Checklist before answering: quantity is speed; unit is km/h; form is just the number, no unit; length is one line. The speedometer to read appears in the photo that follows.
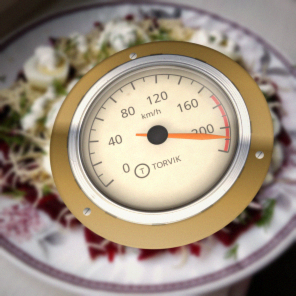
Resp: 210
